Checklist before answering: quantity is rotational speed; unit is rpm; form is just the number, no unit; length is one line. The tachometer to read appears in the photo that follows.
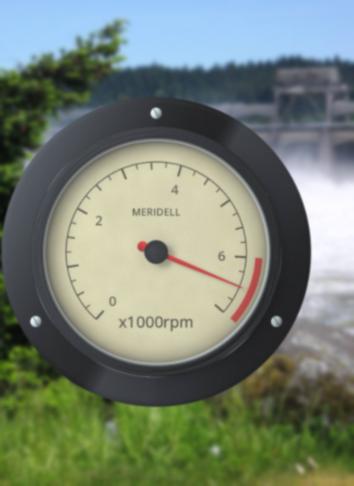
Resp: 6500
